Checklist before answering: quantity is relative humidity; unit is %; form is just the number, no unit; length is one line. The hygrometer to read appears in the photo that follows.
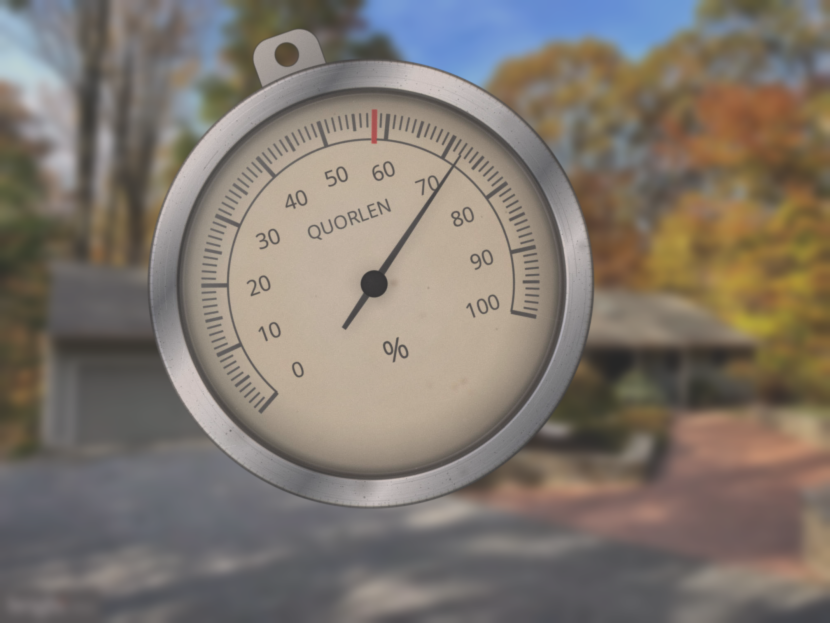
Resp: 72
